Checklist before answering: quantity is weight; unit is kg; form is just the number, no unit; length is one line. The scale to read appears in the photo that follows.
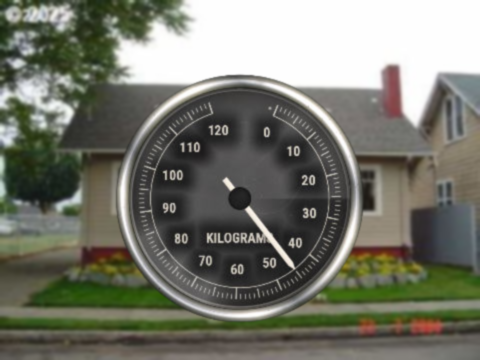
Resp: 45
